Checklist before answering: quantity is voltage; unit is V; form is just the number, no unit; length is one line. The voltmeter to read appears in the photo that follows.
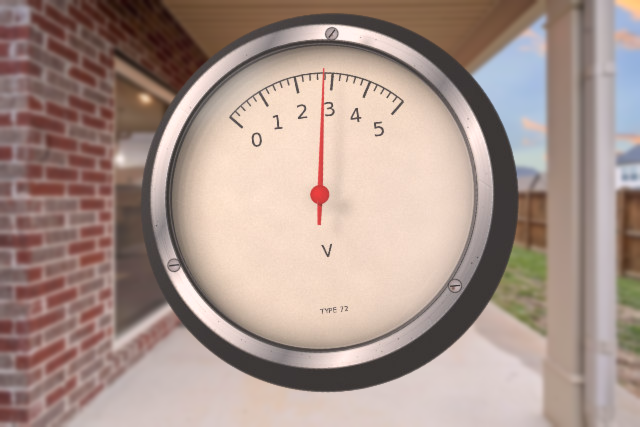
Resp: 2.8
